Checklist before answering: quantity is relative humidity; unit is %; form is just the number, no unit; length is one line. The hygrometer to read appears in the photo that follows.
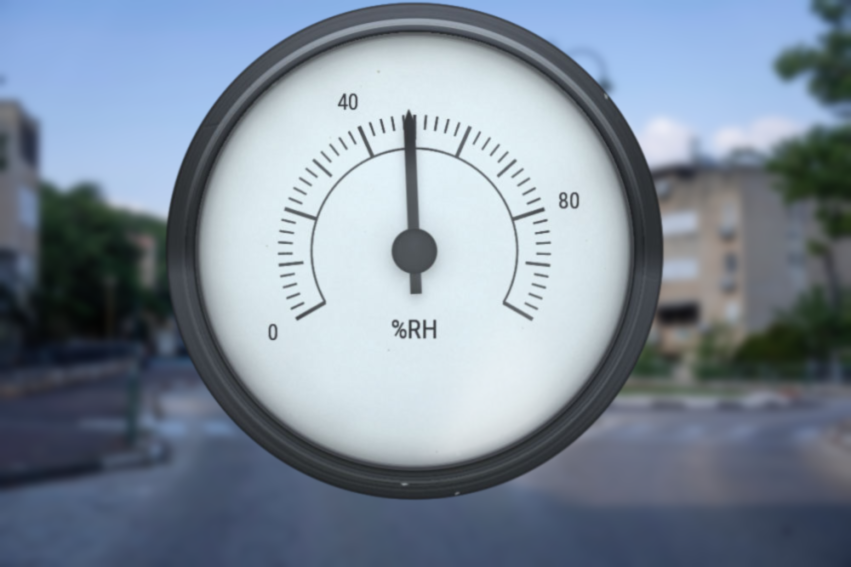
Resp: 49
